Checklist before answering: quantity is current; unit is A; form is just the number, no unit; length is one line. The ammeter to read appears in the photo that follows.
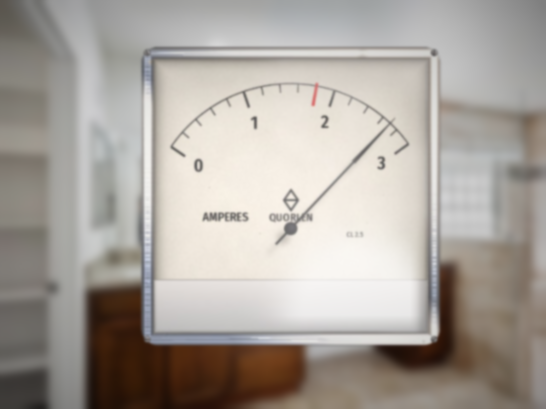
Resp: 2.7
